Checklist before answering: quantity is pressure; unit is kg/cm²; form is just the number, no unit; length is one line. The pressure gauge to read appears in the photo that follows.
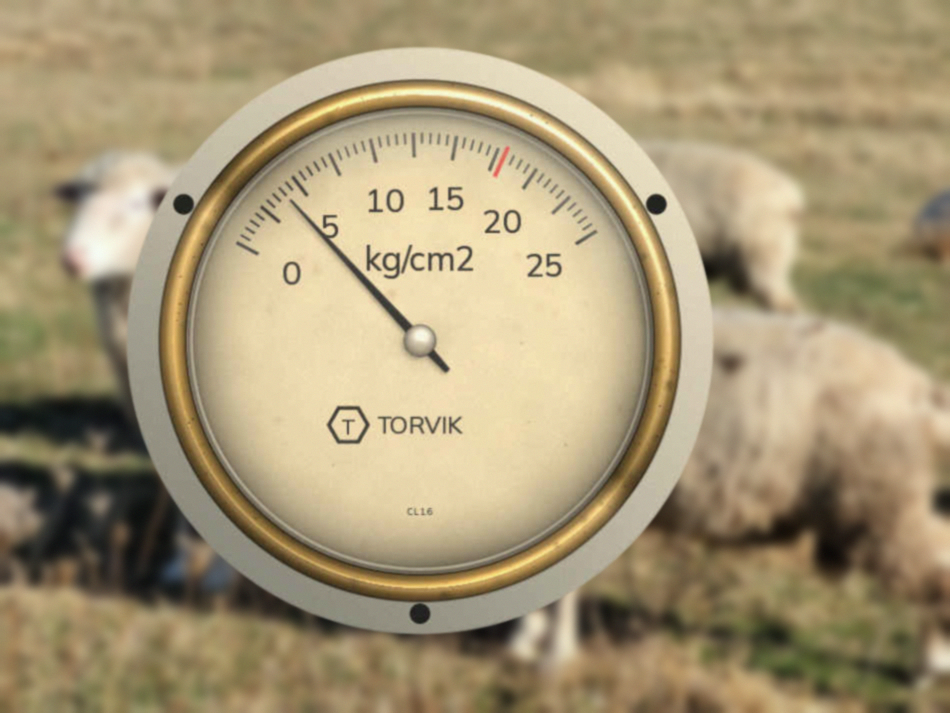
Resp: 4
